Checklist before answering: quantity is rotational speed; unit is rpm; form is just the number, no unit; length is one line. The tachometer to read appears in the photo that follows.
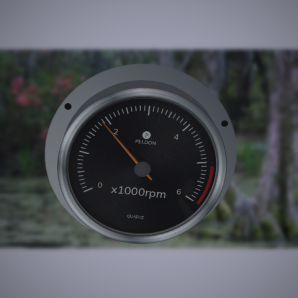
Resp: 1900
